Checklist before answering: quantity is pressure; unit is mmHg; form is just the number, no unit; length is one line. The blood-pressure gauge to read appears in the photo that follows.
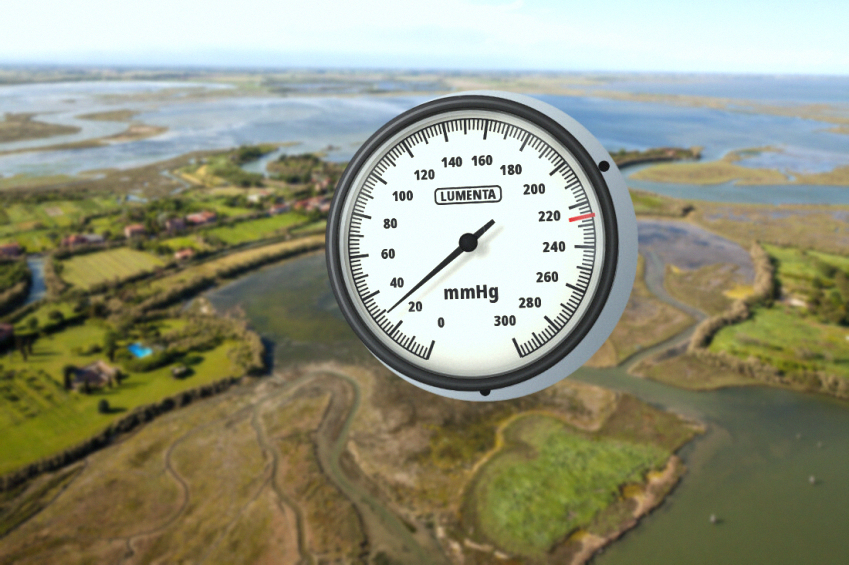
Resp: 28
